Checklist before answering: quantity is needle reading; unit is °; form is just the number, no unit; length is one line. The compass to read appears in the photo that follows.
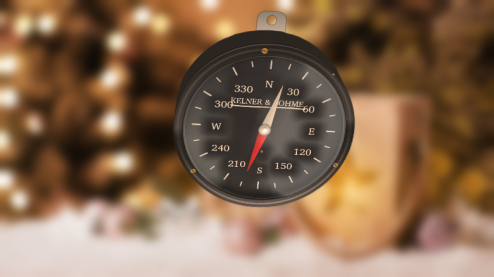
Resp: 195
